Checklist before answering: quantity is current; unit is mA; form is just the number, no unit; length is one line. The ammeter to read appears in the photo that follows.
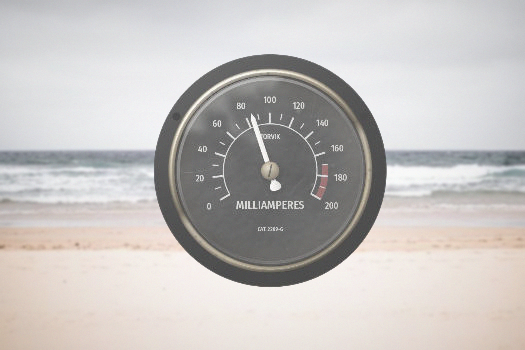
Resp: 85
